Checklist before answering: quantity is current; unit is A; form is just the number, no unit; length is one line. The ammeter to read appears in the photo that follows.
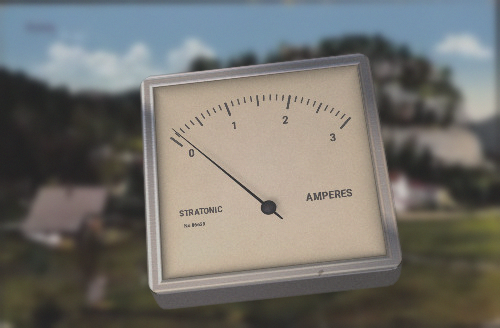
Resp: 0.1
